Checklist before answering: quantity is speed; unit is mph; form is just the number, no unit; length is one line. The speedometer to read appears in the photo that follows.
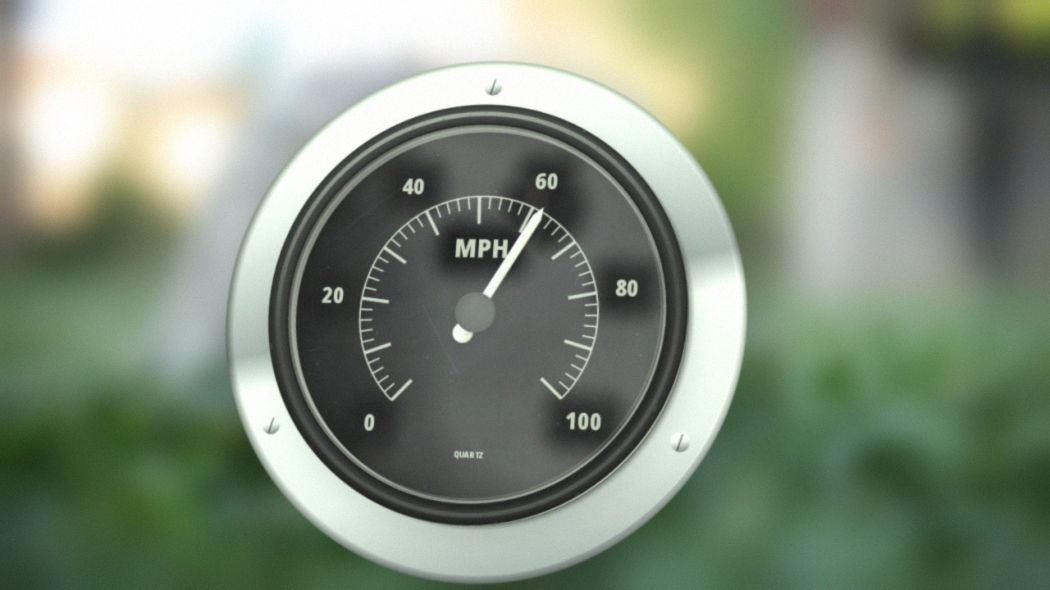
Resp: 62
